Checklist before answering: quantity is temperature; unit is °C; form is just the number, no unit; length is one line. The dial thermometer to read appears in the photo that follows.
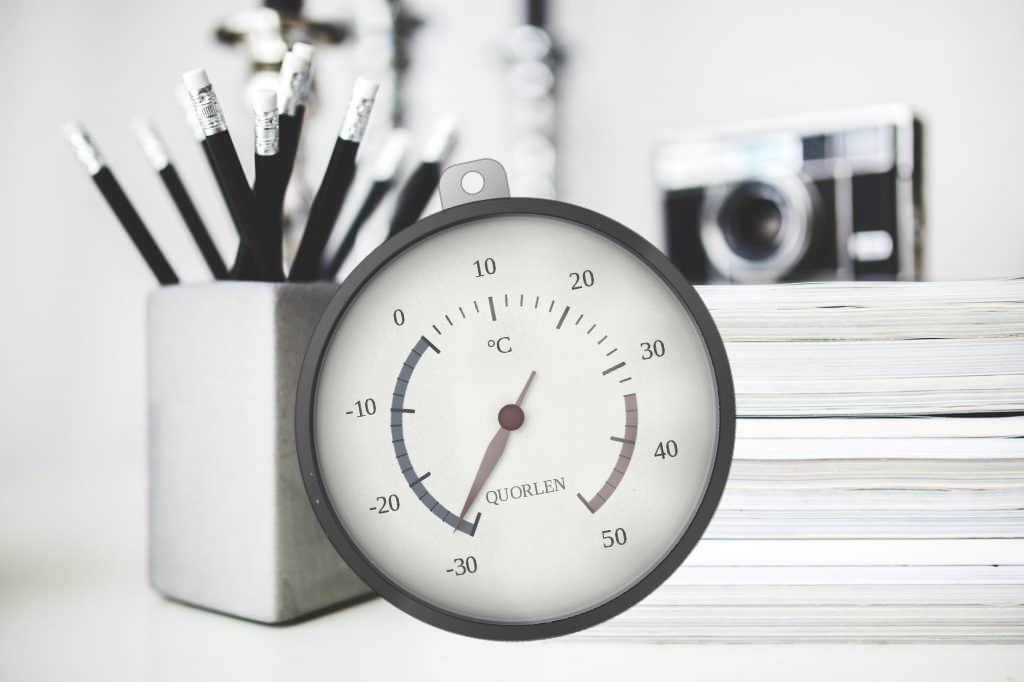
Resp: -28
